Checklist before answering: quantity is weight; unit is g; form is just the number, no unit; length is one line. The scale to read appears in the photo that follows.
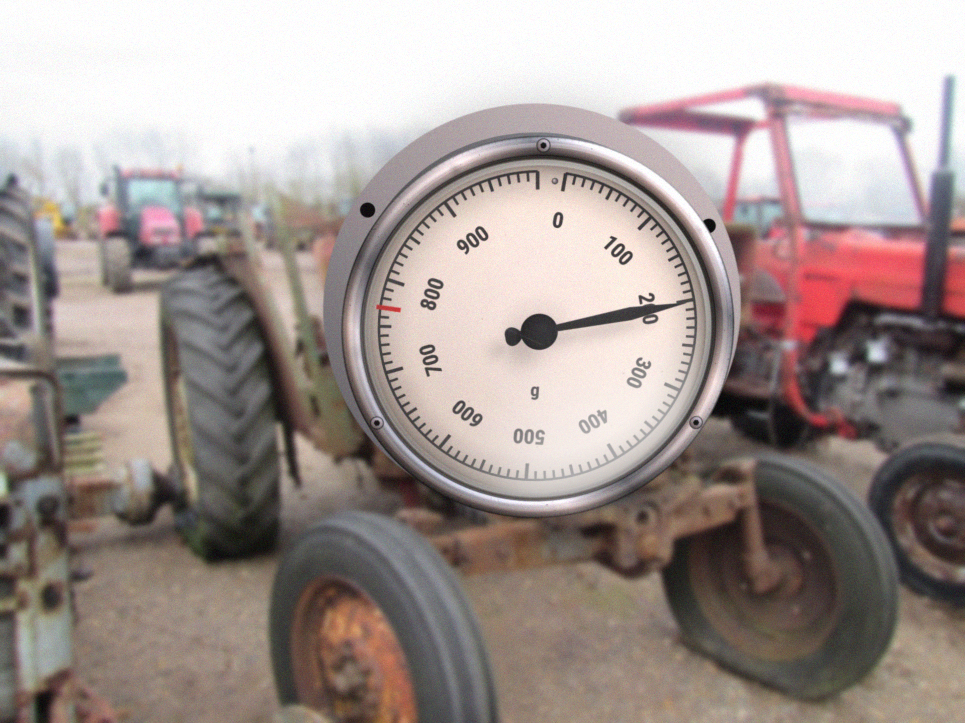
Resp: 200
